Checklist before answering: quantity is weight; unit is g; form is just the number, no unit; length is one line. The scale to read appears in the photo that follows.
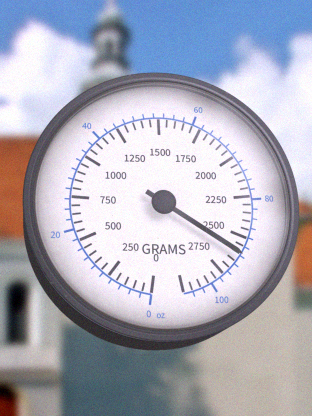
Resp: 2600
